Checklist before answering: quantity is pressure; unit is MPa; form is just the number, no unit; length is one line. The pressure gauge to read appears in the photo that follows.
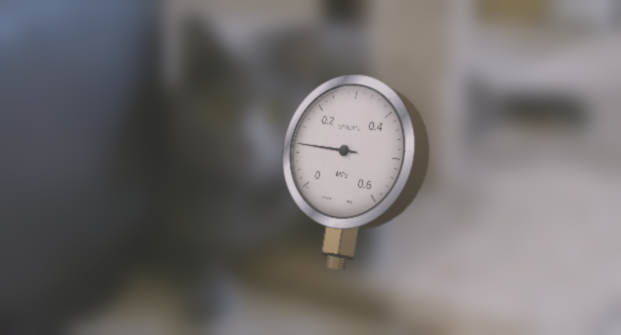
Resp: 0.1
